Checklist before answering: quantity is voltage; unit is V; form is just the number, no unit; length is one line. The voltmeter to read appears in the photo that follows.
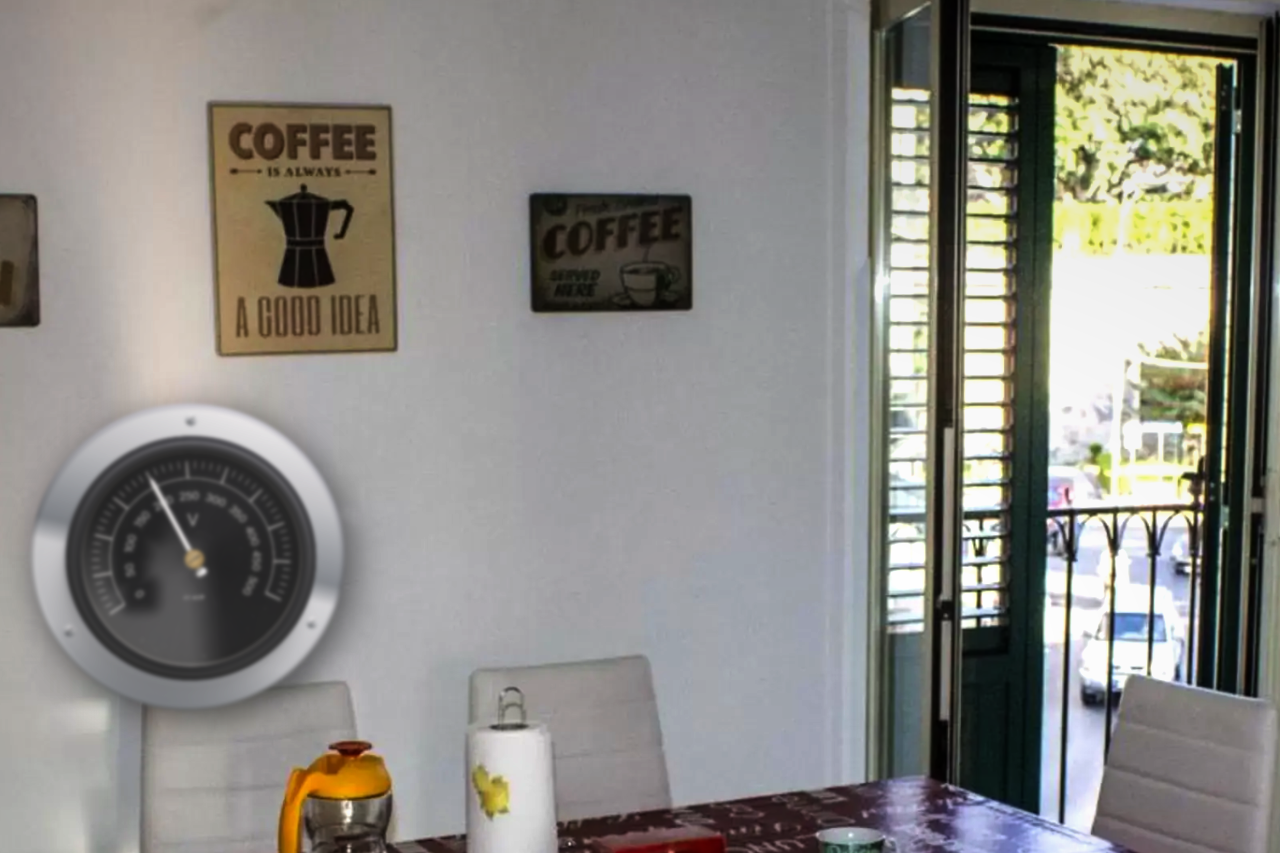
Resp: 200
